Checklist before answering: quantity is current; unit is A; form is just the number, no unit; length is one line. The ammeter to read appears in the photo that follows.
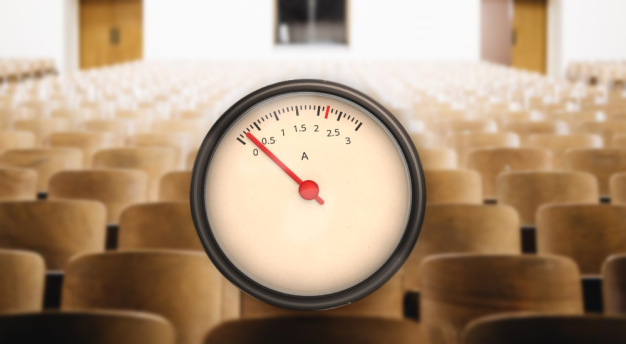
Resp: 0.2
